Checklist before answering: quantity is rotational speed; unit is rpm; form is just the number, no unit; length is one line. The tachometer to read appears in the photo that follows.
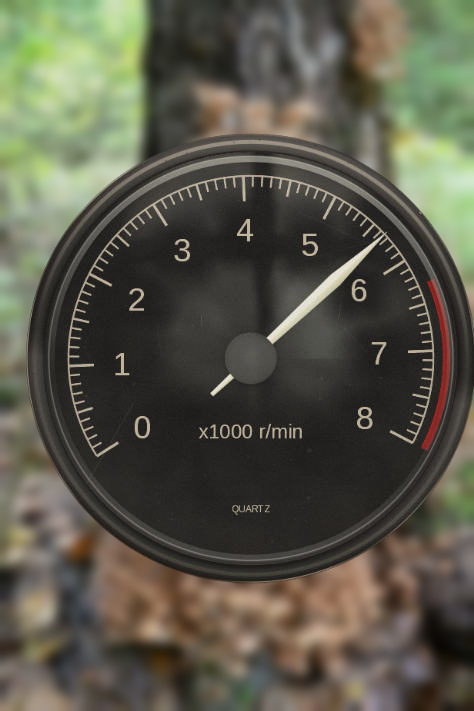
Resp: 5650
